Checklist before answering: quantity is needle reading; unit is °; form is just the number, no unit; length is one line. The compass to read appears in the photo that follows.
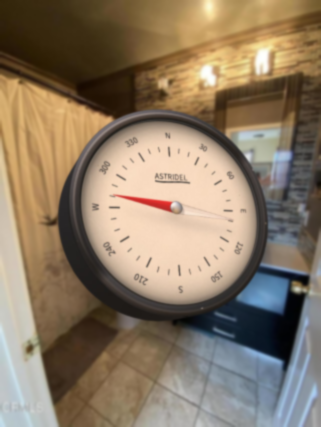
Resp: 280
